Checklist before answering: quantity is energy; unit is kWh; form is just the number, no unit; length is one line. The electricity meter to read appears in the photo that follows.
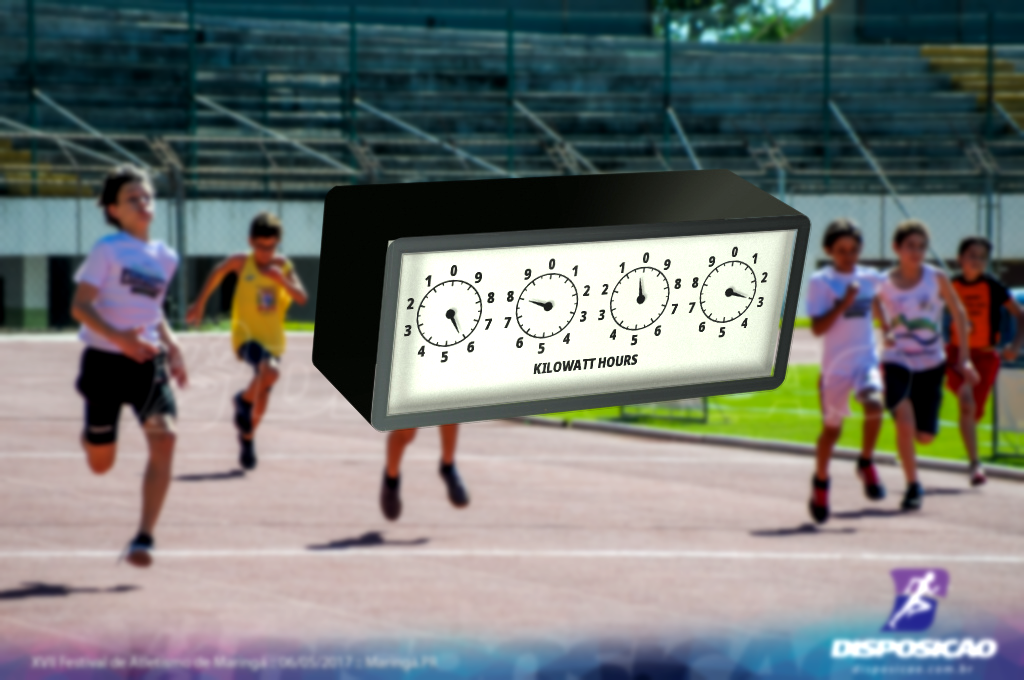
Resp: 5803
